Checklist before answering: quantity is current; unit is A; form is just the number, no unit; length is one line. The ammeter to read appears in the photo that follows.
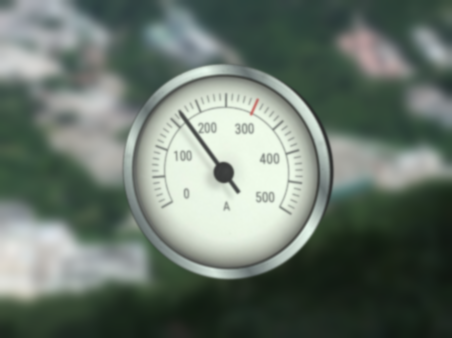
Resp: 170
